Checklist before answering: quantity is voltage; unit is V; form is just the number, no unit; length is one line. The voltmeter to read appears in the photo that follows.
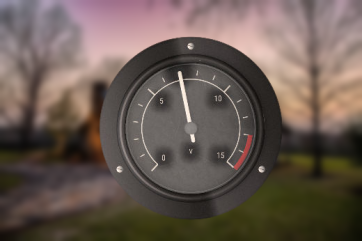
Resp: 7
